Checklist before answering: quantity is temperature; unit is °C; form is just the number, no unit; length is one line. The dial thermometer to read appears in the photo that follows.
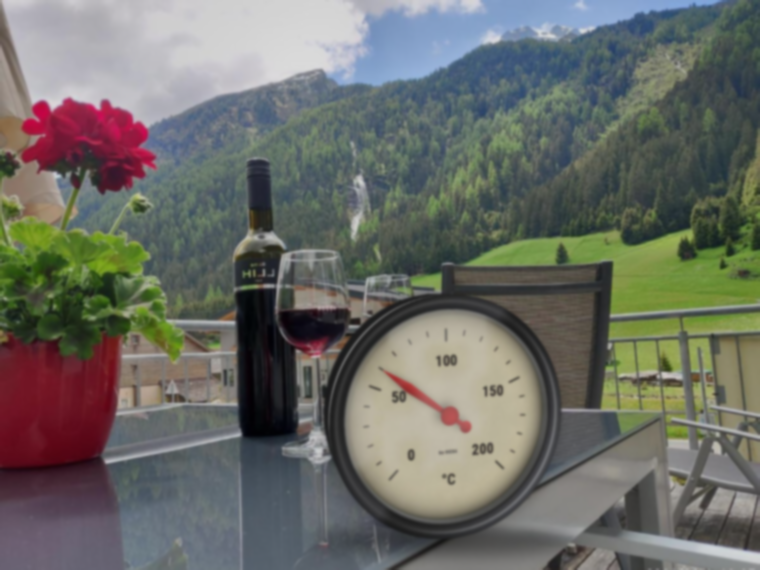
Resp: 60
